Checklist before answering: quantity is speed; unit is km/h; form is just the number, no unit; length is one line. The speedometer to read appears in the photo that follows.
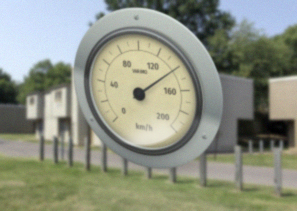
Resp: 140
